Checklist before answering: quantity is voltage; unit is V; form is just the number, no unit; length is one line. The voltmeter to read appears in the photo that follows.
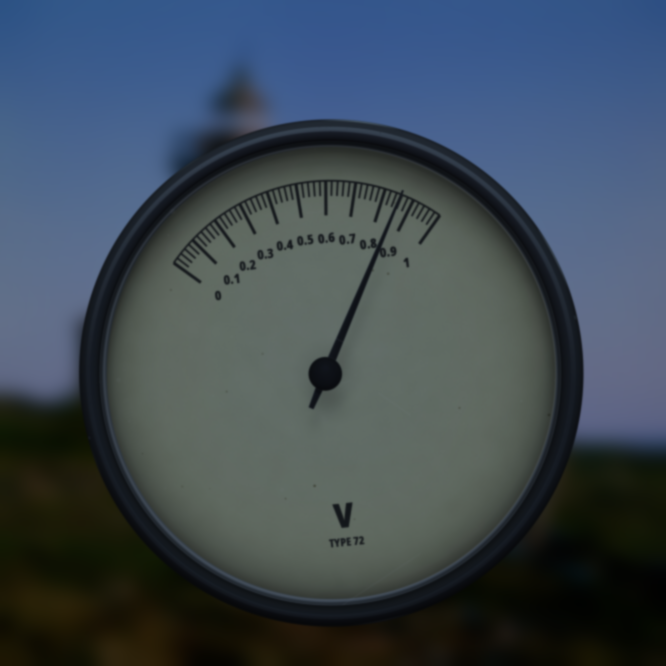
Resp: 0.86
